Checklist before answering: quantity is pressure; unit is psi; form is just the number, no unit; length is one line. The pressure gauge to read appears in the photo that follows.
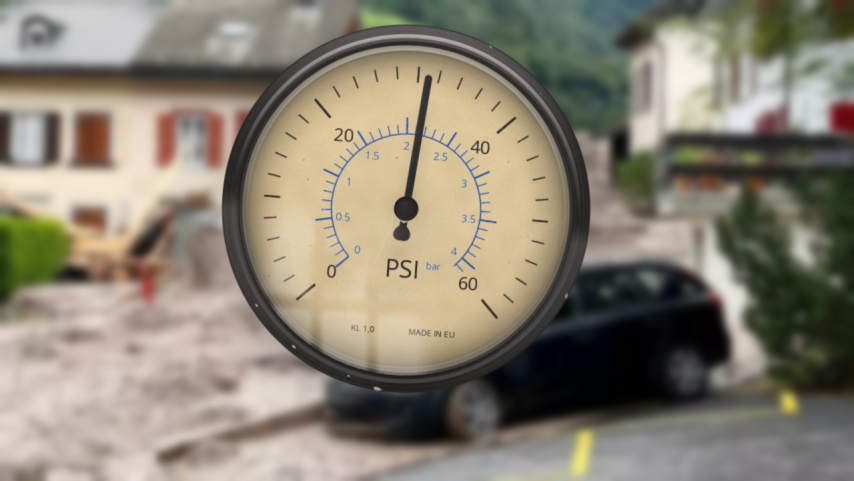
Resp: 31
